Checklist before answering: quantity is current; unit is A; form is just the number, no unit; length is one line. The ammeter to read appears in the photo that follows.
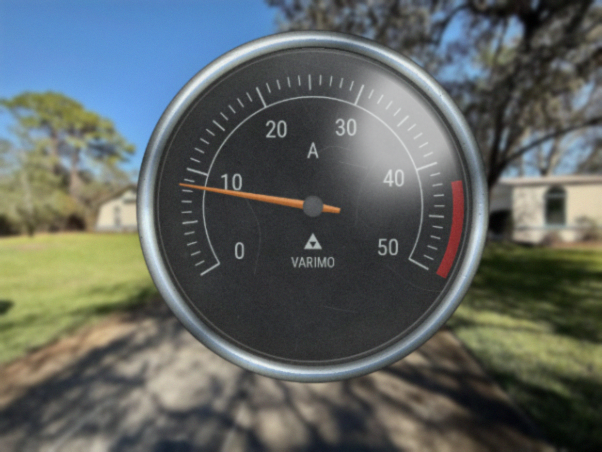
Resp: 8.5
